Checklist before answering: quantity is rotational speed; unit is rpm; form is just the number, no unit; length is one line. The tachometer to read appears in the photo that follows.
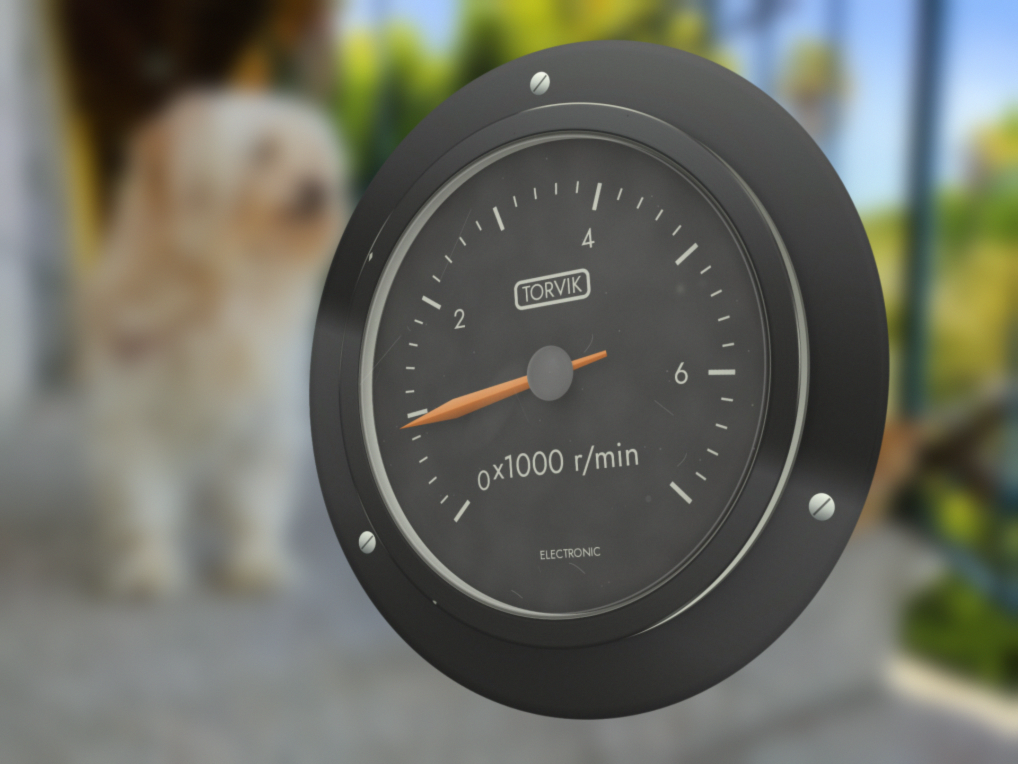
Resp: 900
